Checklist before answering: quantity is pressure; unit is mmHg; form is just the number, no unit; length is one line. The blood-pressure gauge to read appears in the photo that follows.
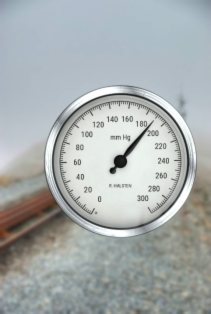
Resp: 190
